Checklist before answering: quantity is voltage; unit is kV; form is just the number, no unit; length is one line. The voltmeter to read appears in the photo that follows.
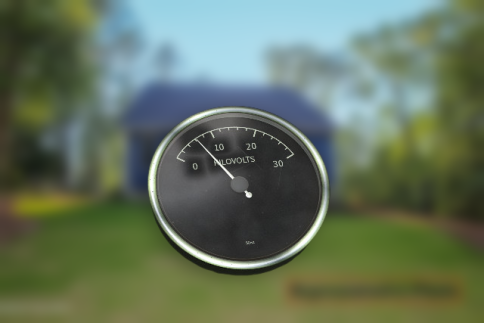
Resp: 6
